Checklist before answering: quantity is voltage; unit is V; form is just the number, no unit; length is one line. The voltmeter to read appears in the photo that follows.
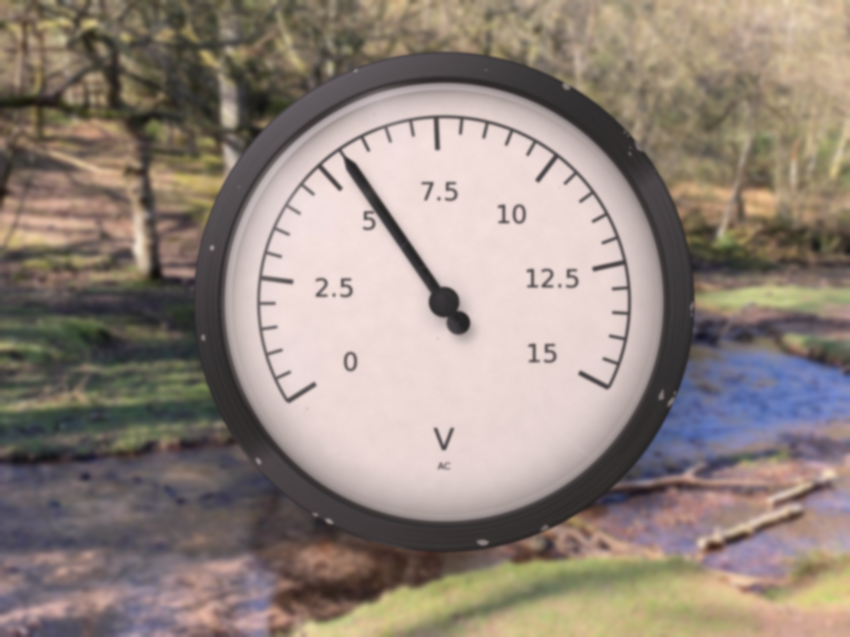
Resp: 5.5
